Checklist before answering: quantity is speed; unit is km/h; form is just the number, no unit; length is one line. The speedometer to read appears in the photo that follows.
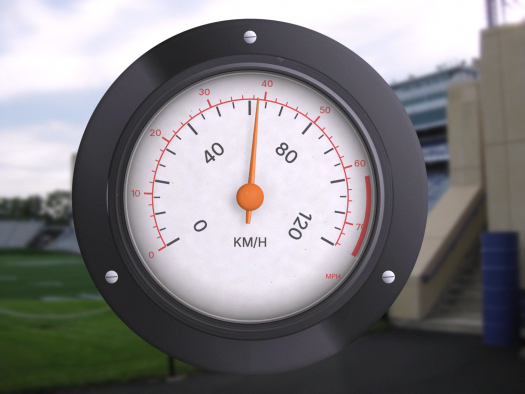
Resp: 62.5
